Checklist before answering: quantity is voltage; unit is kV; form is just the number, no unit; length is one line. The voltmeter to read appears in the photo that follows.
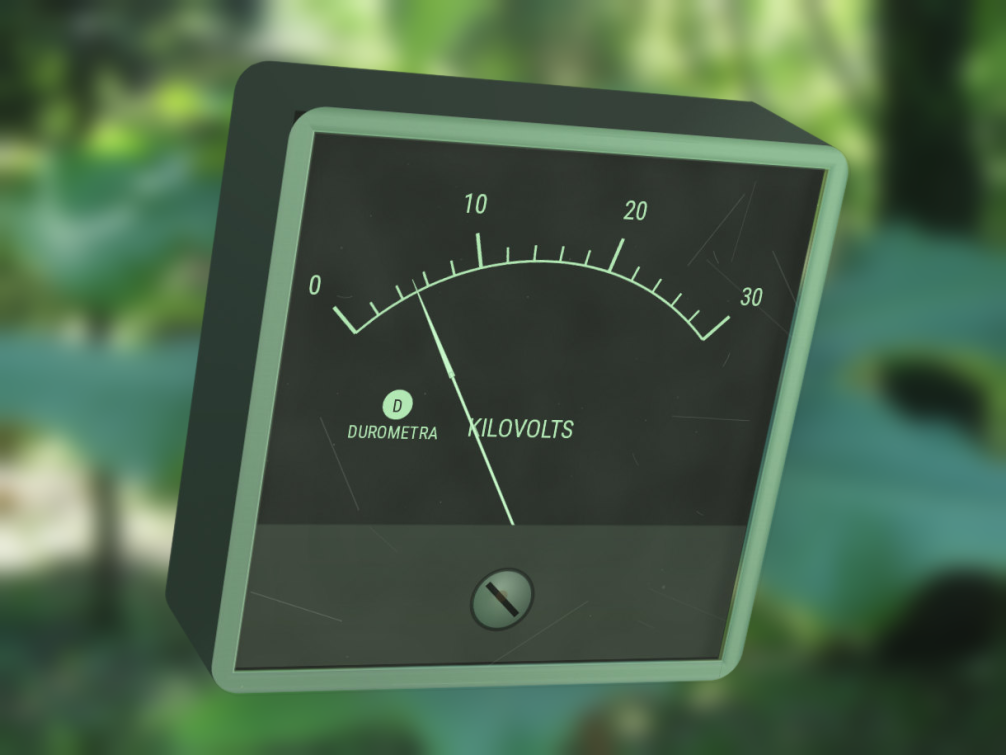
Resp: 5
